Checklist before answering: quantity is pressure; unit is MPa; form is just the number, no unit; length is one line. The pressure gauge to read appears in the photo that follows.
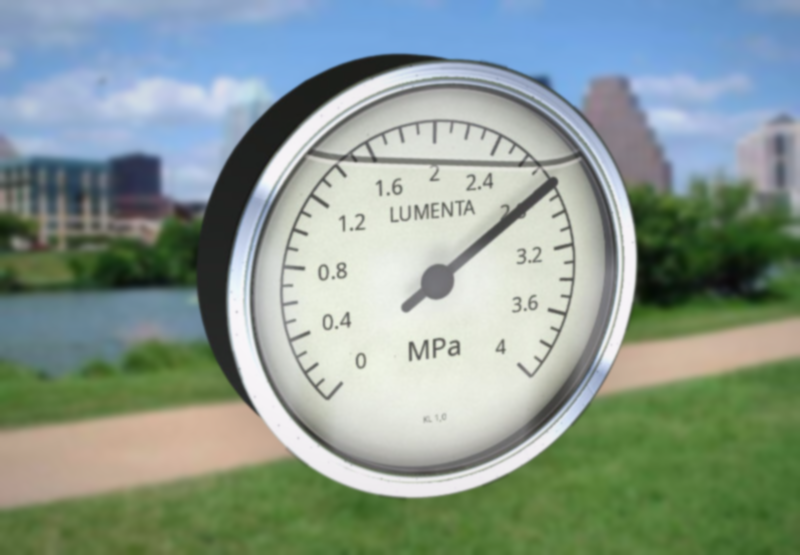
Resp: 2.8
